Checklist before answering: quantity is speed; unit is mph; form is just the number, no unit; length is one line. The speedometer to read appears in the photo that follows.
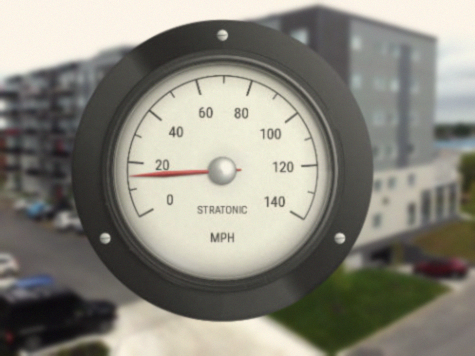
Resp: 15
